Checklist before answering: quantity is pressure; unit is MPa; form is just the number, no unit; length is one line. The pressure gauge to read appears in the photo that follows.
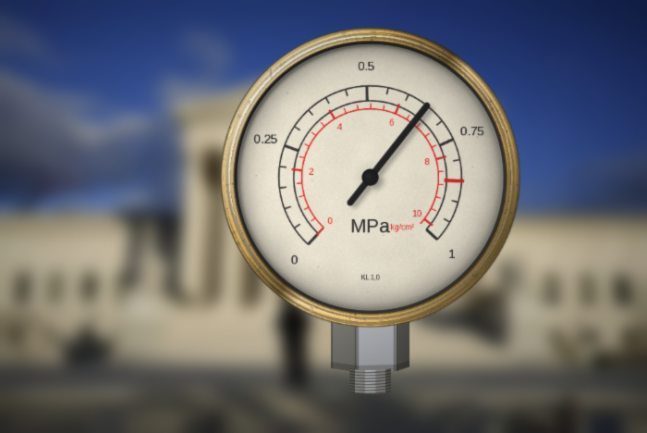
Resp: 0.65
